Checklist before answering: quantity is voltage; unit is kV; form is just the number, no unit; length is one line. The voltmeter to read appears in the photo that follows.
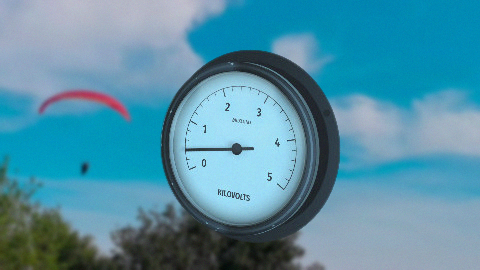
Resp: 0.4
